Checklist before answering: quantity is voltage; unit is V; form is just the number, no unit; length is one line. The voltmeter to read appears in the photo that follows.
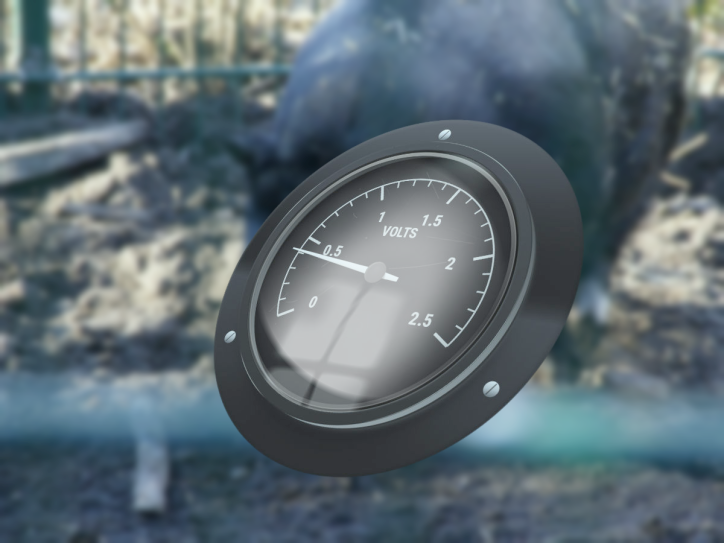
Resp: 0.4
